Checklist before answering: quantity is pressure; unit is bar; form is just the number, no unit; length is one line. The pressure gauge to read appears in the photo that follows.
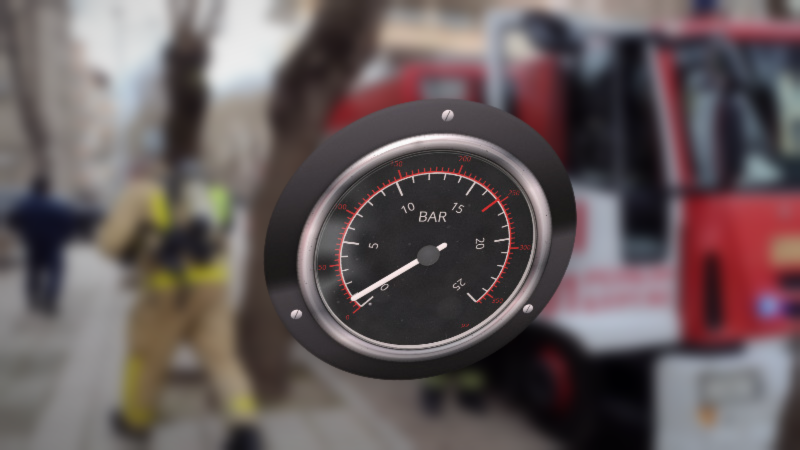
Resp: 1
